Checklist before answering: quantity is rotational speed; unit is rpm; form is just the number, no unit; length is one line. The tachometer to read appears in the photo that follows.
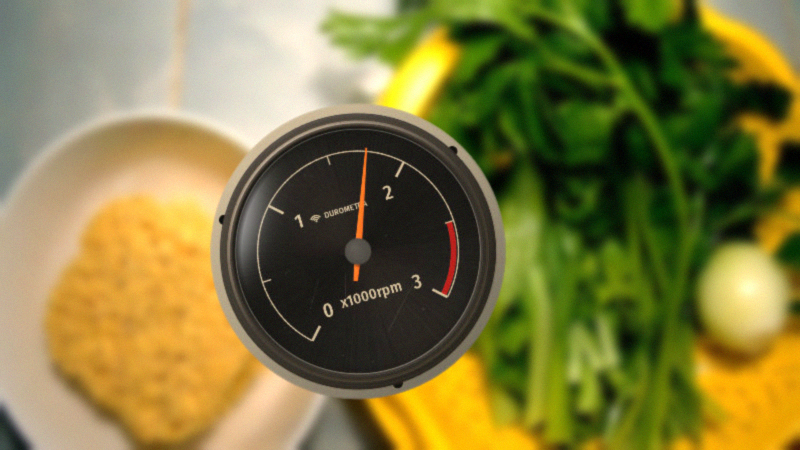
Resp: 1750
